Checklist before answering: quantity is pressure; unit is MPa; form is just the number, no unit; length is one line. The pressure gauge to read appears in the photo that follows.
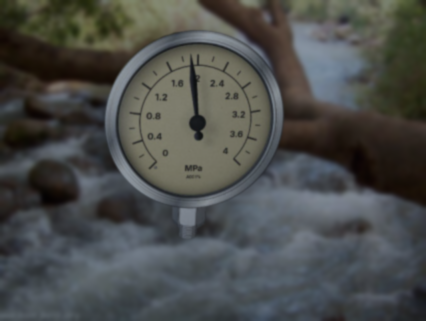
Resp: 1.9
